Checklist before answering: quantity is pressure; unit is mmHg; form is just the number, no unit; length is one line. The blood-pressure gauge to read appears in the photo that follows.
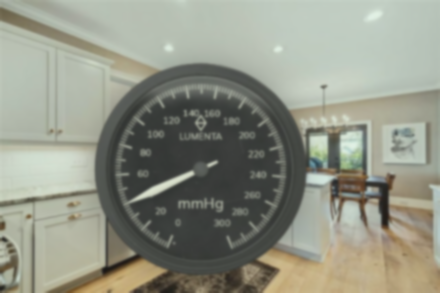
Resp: 40
